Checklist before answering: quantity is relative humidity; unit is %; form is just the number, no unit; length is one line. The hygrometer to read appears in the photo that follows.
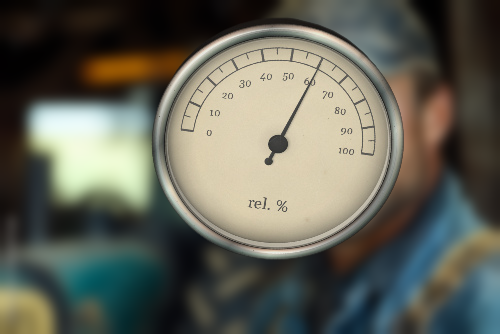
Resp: 60
